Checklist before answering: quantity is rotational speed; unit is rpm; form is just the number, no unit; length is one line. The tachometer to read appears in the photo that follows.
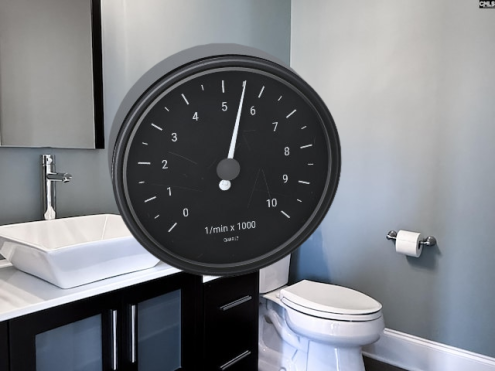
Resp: 5500
